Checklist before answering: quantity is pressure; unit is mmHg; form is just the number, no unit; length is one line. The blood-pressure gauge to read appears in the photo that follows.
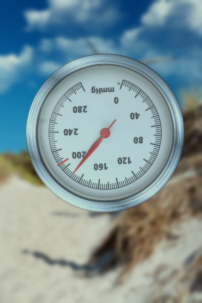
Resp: 190
